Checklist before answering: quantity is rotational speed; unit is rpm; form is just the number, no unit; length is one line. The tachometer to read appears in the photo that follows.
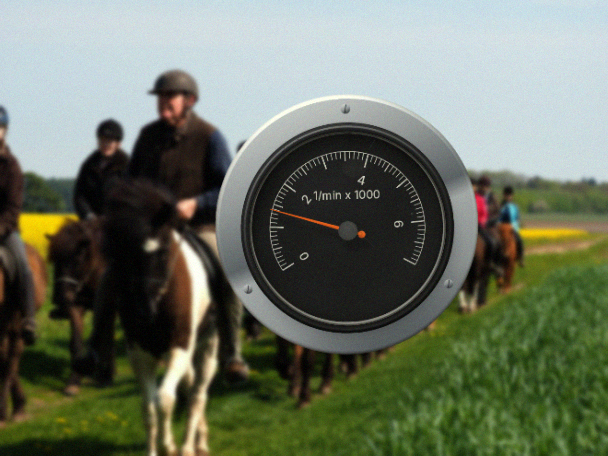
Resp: 1400
